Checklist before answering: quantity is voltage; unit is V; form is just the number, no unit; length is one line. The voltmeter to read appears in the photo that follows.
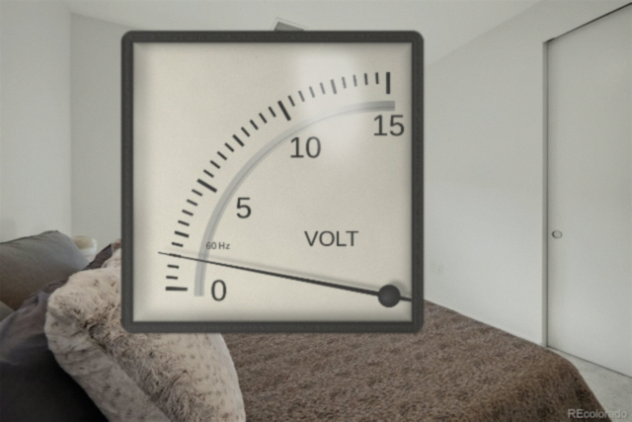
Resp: 1.5
